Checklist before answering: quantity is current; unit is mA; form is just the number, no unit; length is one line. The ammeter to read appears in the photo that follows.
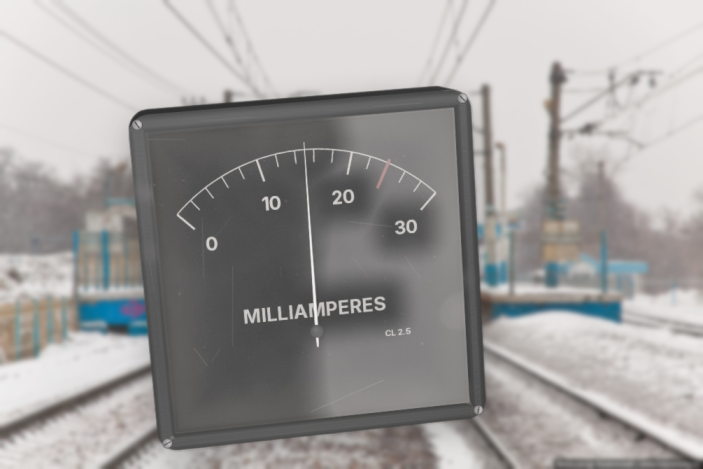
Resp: 15
